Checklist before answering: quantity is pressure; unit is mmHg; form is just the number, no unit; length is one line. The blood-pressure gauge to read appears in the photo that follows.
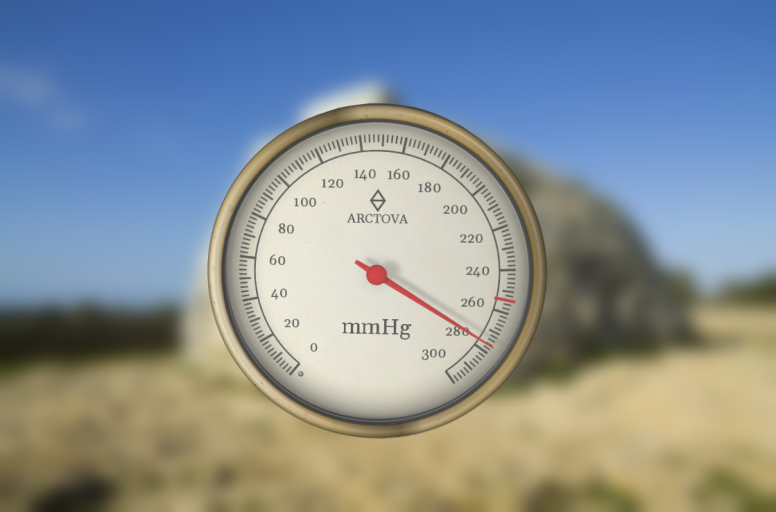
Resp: 276
